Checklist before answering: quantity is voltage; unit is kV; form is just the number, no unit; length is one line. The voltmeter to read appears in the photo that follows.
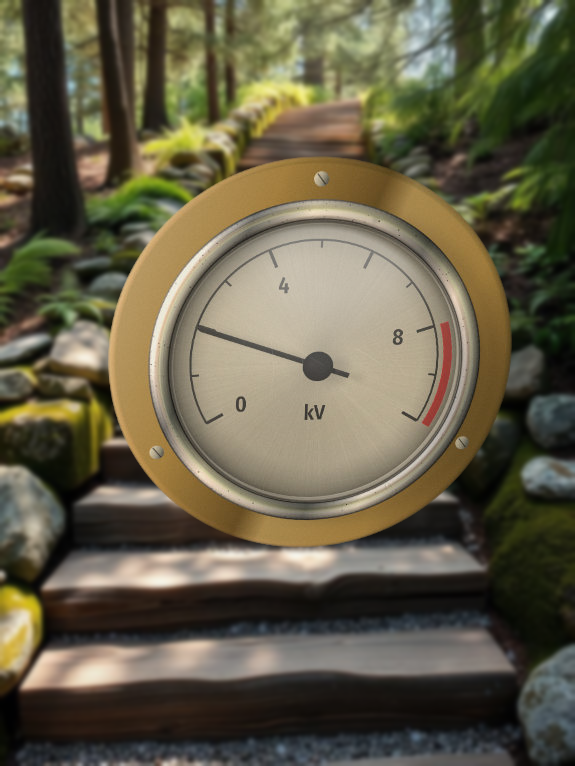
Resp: 2
